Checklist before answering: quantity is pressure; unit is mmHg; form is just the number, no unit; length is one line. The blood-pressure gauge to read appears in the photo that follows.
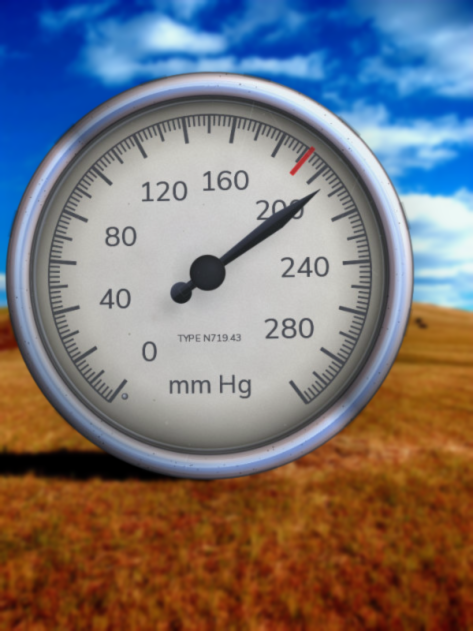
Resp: 206
